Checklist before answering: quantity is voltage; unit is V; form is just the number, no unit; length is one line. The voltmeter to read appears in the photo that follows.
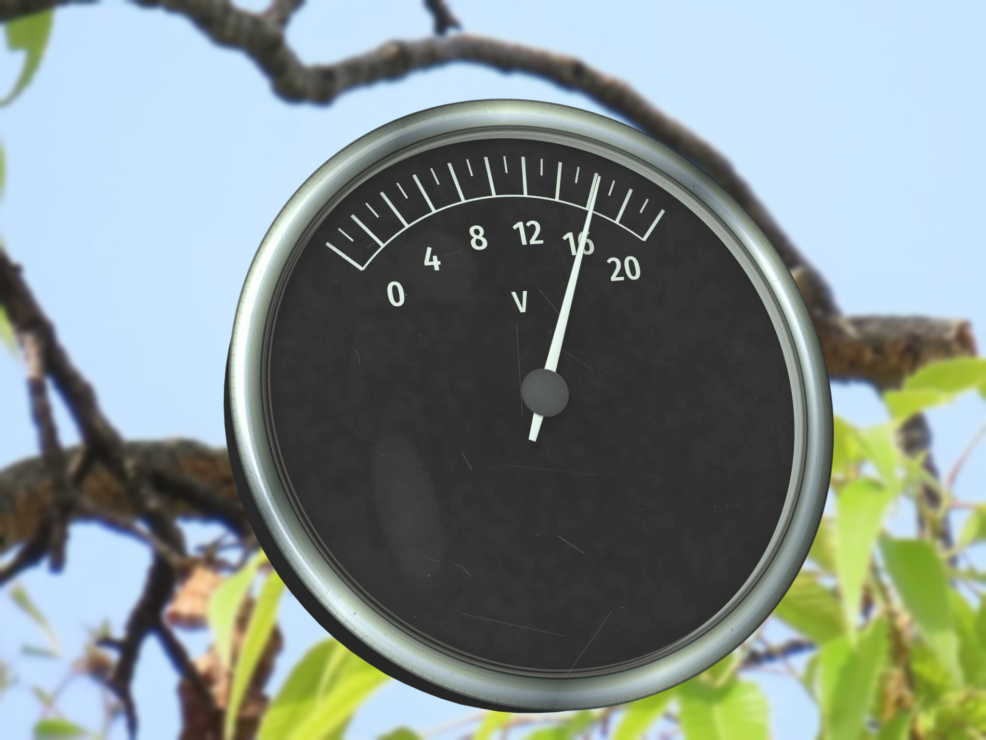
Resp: 16
